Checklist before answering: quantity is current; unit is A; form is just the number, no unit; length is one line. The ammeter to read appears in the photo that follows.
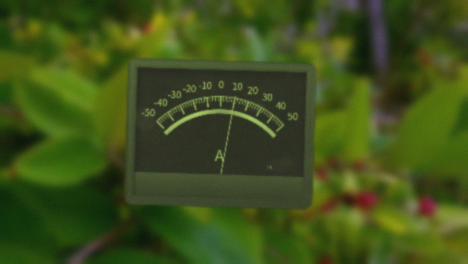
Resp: 10
